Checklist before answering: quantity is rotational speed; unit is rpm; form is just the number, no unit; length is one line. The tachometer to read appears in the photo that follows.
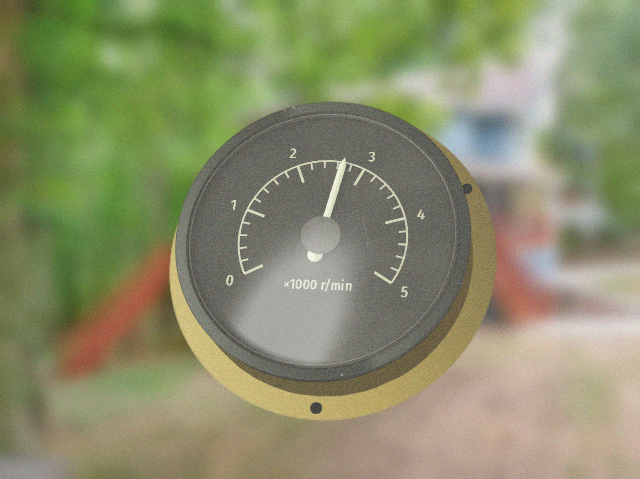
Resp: 2700
